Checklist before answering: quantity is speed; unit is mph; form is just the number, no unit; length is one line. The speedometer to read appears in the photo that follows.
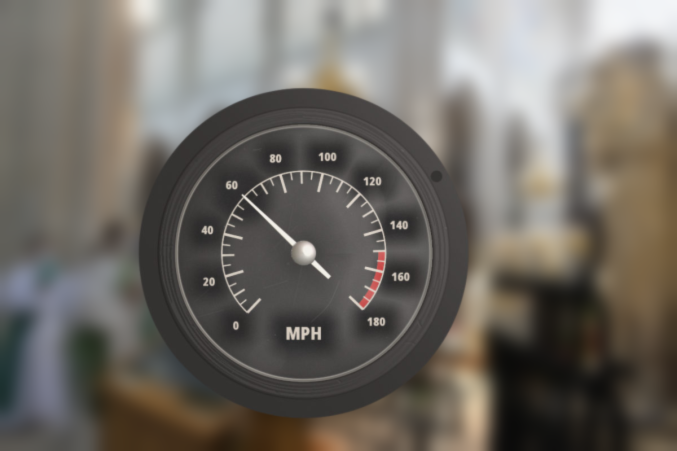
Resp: 60
